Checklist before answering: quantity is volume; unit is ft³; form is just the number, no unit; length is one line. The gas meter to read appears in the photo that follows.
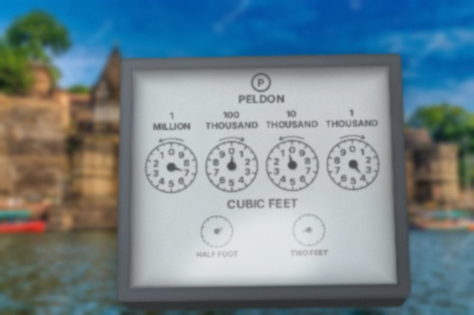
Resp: 700400
